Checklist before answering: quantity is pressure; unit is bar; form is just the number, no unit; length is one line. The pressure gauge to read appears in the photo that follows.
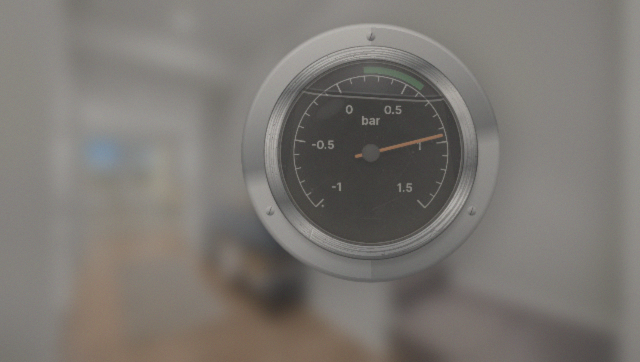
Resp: 0.95
